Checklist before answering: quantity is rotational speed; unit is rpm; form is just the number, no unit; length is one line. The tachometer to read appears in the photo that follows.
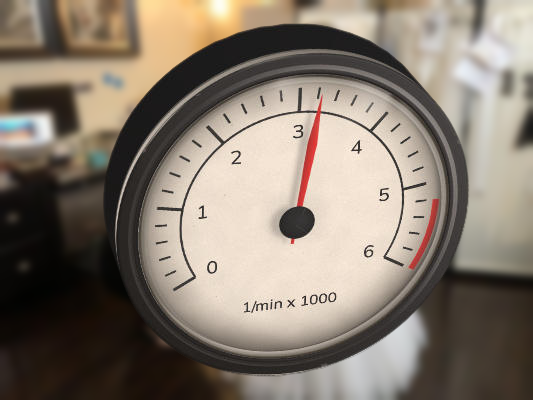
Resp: 3200
